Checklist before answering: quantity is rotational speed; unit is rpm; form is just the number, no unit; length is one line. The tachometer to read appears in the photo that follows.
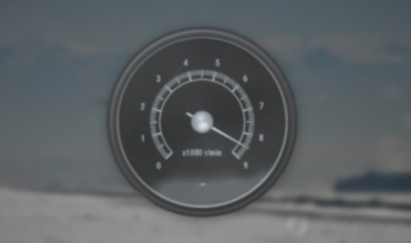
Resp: 8500
